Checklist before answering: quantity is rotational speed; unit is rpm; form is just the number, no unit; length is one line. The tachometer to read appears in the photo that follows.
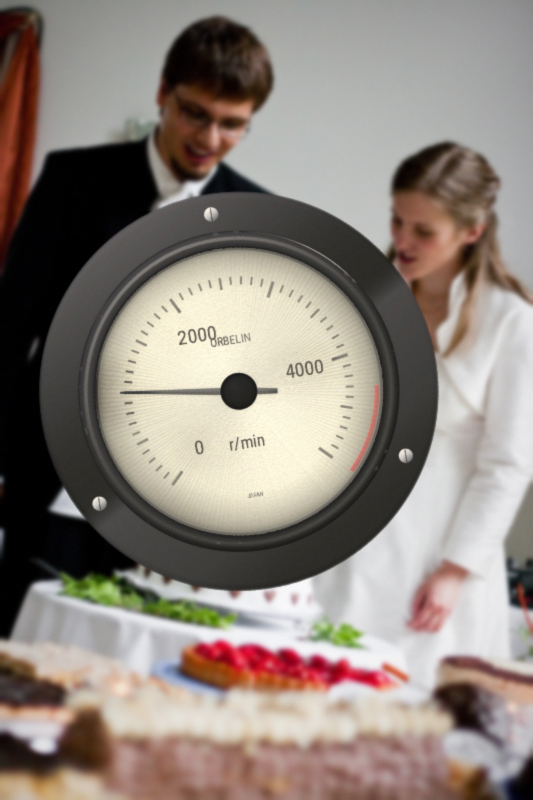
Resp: 1000
